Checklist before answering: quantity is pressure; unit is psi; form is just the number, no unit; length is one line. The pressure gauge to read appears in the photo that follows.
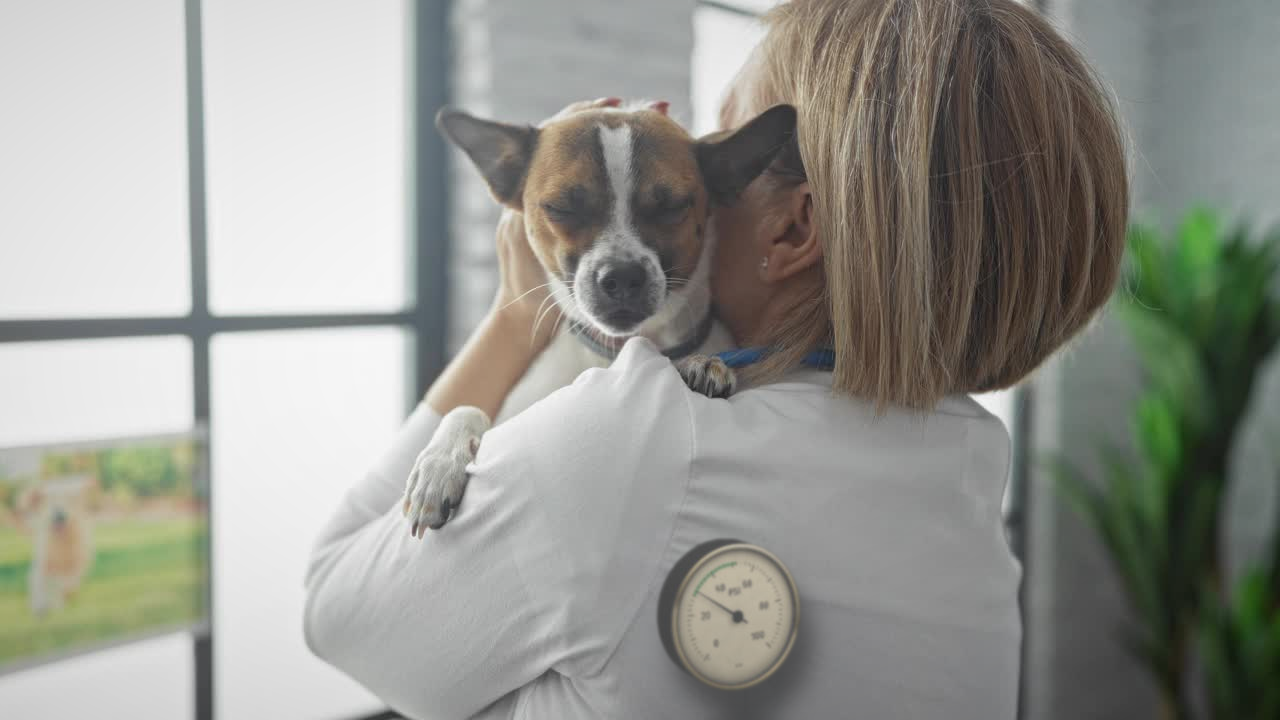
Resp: 30
